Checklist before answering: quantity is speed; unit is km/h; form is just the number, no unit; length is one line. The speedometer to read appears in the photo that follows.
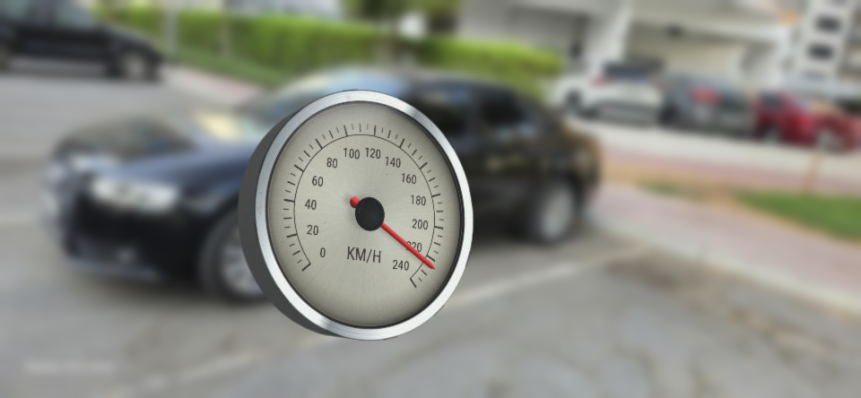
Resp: 225
